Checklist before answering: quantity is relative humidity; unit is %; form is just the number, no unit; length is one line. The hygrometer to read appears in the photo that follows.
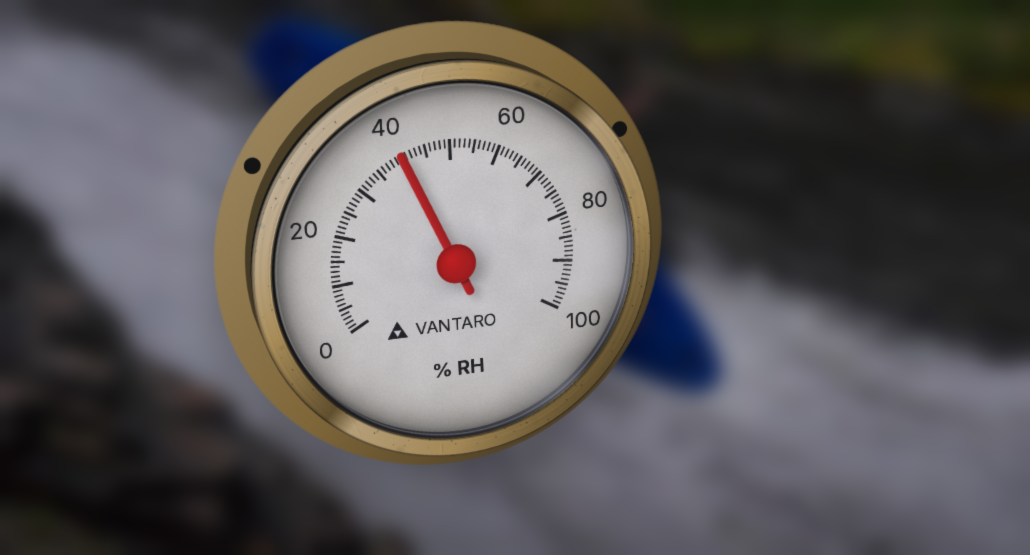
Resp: 40
